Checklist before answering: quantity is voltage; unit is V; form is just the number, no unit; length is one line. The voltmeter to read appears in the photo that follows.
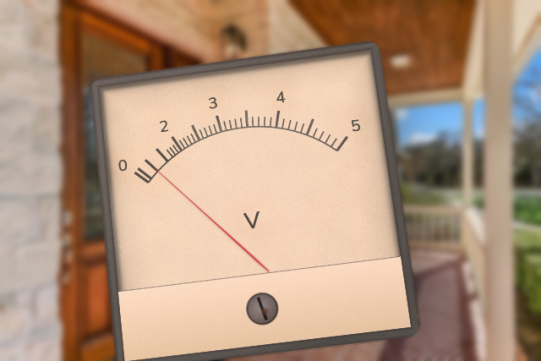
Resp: 1
